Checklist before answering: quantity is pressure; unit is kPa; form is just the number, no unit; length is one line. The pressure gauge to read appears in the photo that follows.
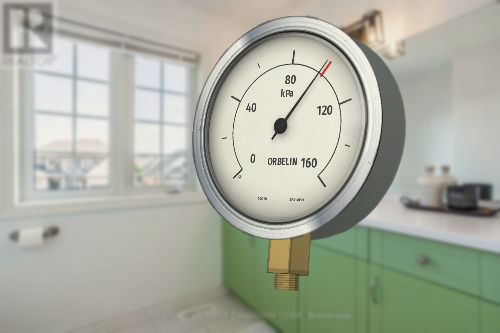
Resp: 100
